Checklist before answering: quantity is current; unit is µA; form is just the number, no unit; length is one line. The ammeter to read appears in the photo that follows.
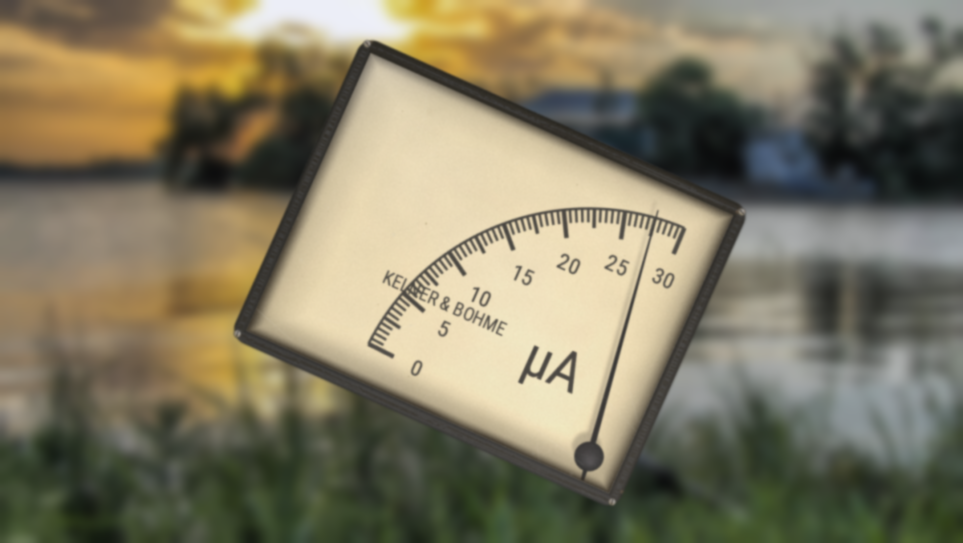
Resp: 27.5
